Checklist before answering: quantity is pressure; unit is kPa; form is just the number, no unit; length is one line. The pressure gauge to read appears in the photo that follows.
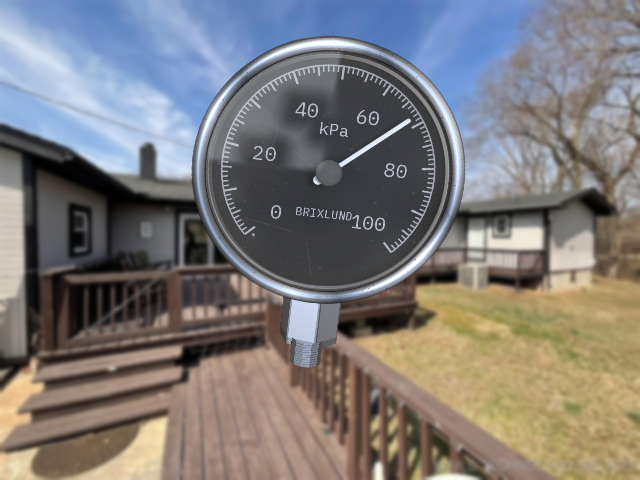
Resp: 68
